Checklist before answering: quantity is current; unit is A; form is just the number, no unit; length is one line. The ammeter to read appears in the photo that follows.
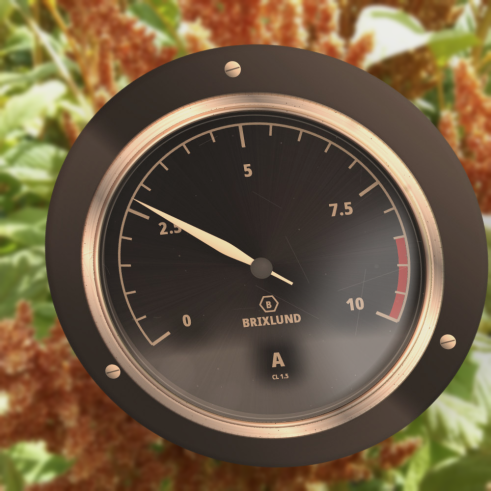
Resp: 2.75
